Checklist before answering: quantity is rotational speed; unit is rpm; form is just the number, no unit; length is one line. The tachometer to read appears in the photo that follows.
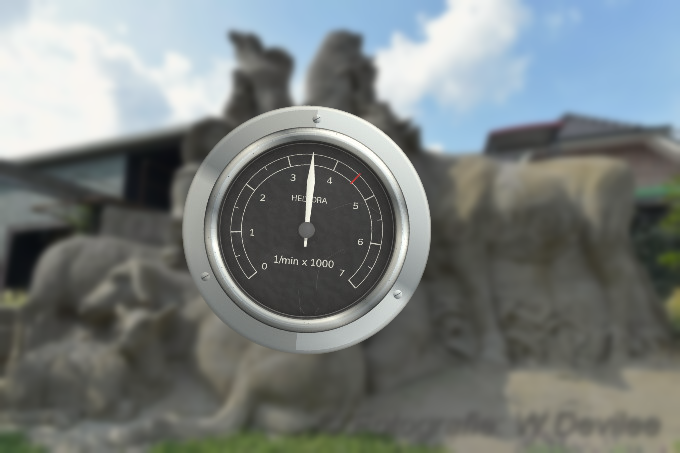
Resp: 3500
